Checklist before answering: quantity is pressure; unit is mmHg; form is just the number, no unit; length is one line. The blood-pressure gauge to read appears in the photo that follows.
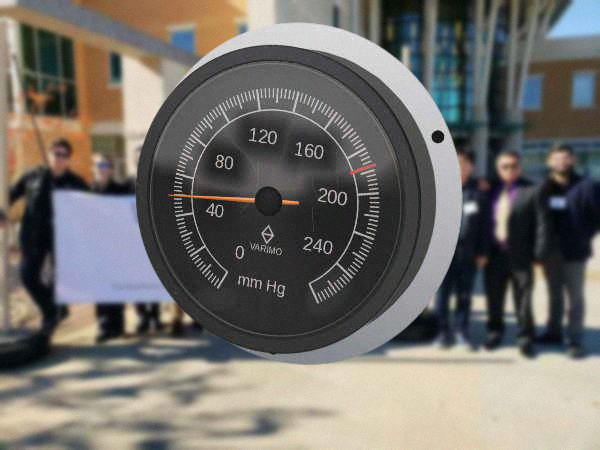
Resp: 50
